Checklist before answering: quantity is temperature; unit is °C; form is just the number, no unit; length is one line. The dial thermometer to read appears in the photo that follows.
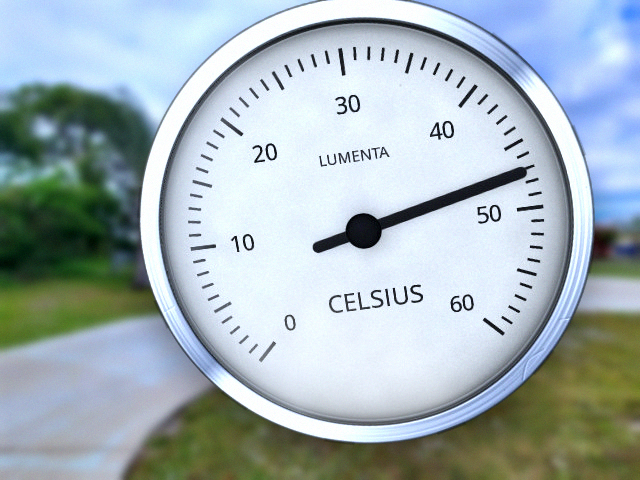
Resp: 47
